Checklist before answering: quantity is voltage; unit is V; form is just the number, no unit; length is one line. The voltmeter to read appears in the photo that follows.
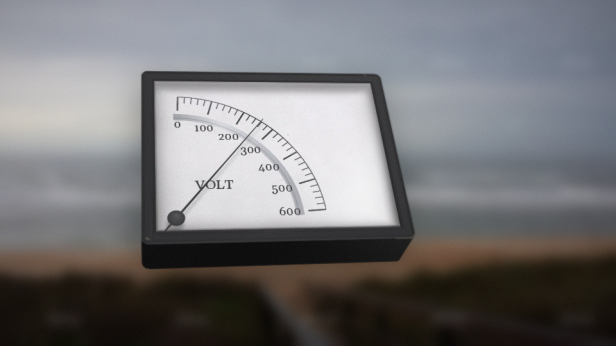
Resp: 260
